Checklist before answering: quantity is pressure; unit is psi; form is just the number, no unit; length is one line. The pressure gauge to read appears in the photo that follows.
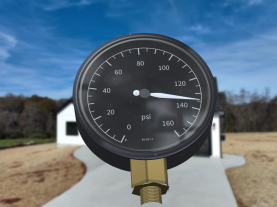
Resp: 135
